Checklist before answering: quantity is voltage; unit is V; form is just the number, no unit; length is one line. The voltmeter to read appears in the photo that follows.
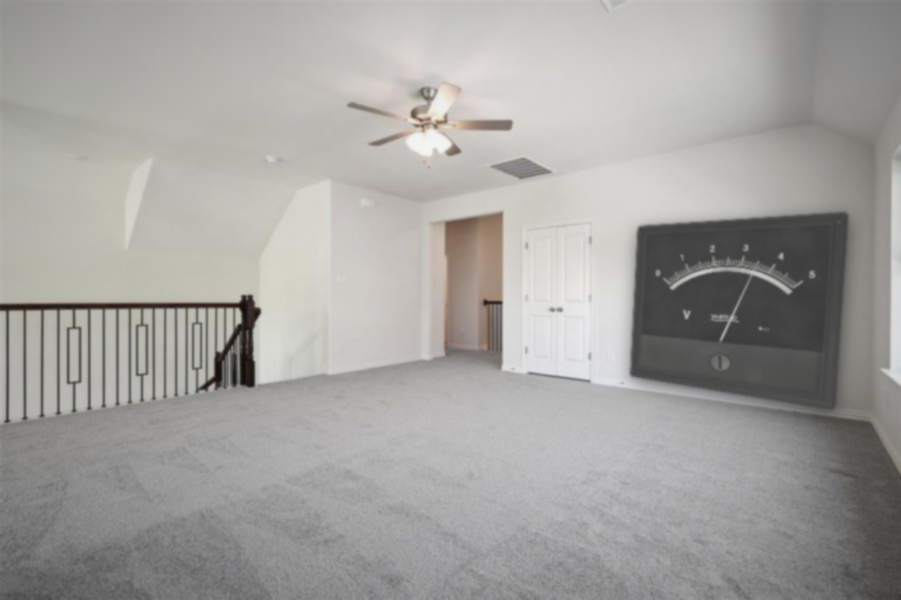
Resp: 3.5
